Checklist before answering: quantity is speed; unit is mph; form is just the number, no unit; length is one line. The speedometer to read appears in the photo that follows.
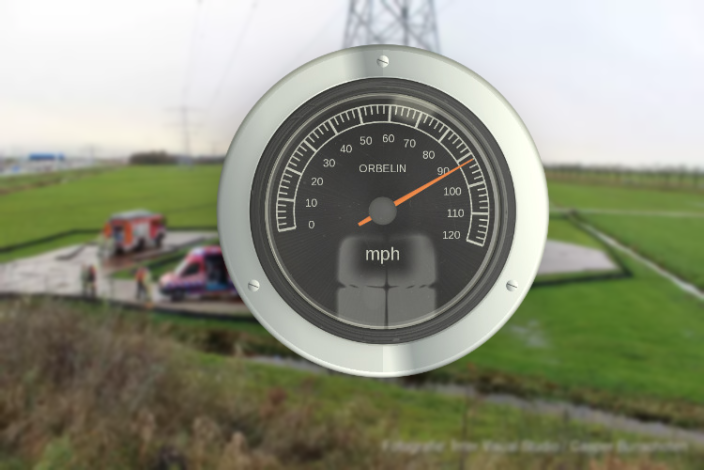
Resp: 92
